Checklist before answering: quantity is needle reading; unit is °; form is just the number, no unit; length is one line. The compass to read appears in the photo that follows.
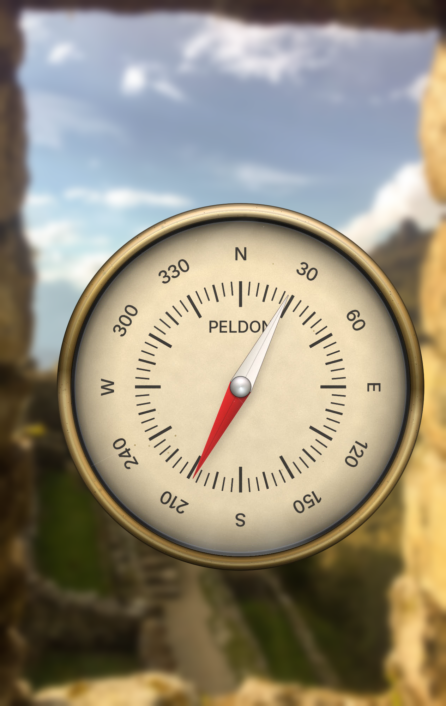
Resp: 207.5
